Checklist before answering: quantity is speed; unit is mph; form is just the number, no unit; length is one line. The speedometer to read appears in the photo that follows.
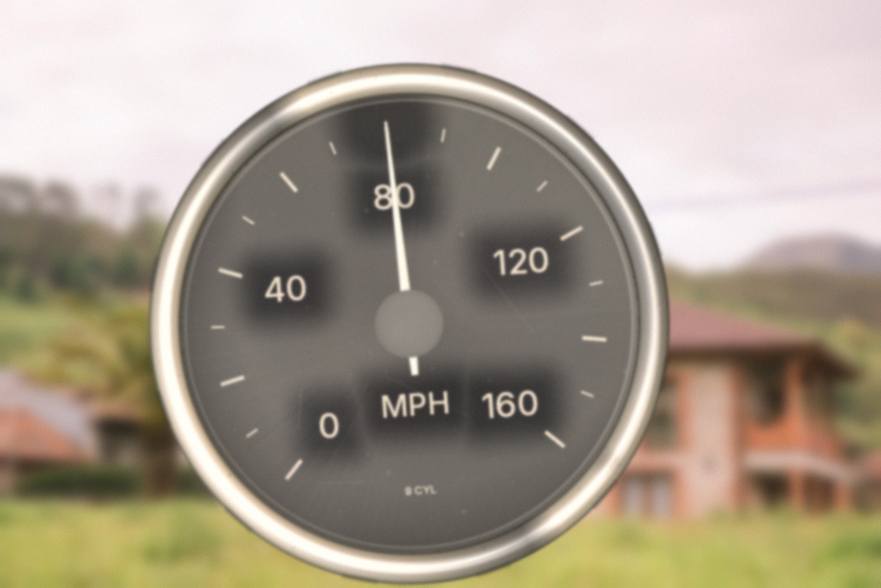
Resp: 80
